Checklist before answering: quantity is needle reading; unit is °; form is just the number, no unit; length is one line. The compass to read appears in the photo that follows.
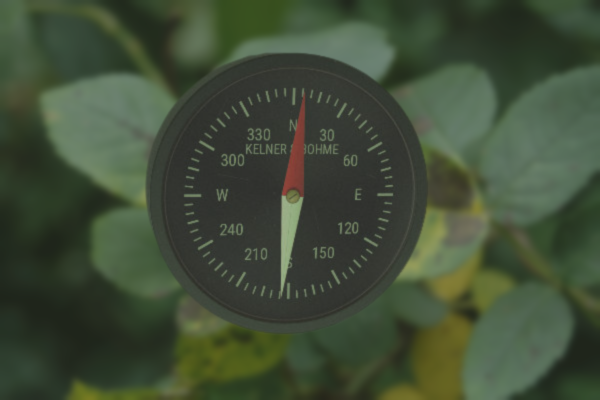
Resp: 5
